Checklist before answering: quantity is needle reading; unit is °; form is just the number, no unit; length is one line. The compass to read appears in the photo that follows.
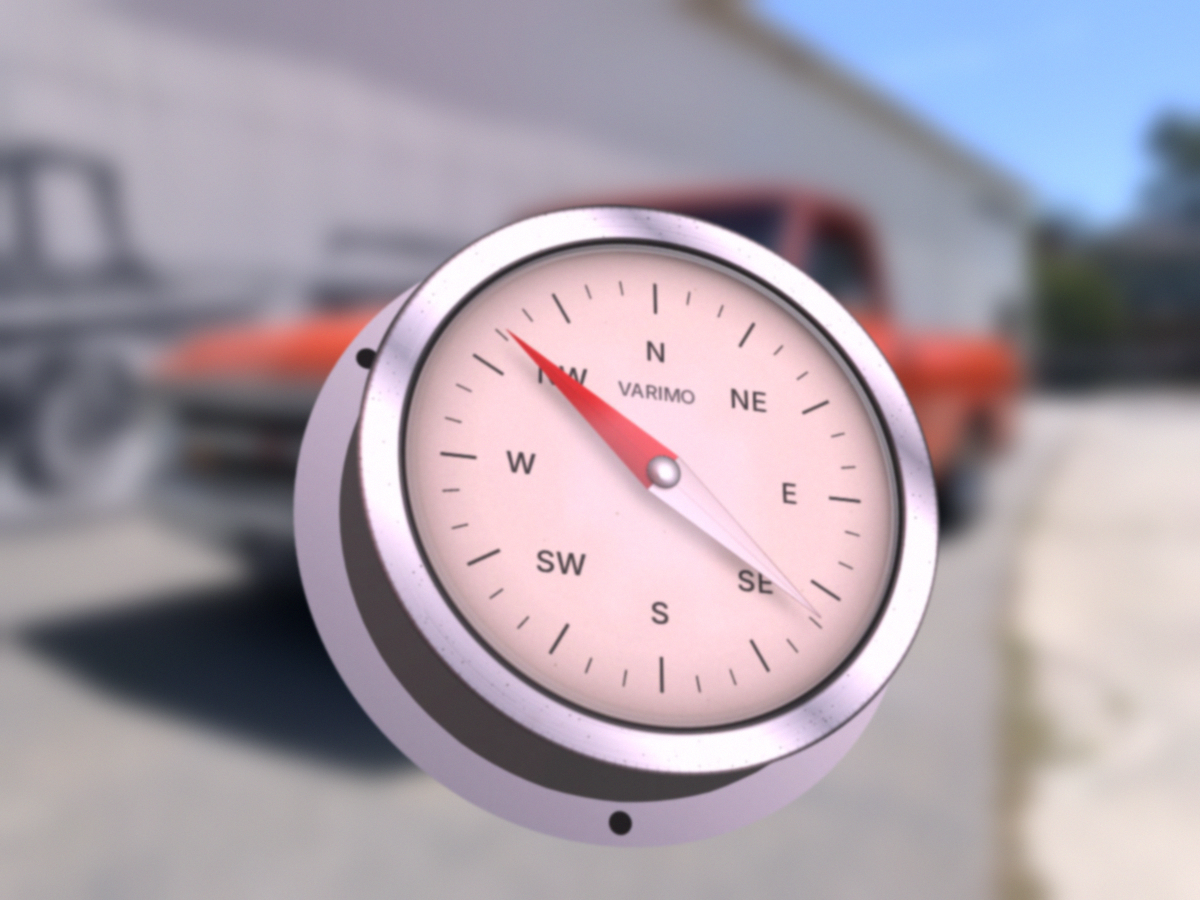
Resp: 310
